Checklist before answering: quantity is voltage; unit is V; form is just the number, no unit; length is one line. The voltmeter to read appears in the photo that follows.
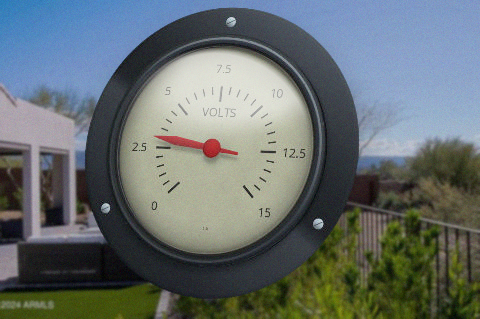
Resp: 3
